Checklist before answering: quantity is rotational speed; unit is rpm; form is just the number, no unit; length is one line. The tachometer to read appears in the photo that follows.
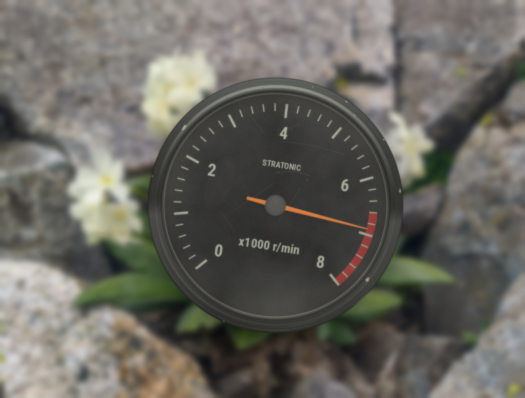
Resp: 6900
